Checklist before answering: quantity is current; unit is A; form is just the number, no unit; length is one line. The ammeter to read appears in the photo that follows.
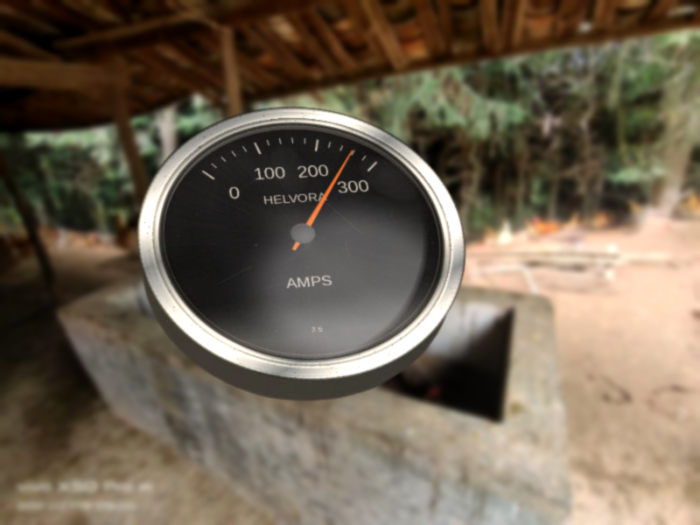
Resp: 260
